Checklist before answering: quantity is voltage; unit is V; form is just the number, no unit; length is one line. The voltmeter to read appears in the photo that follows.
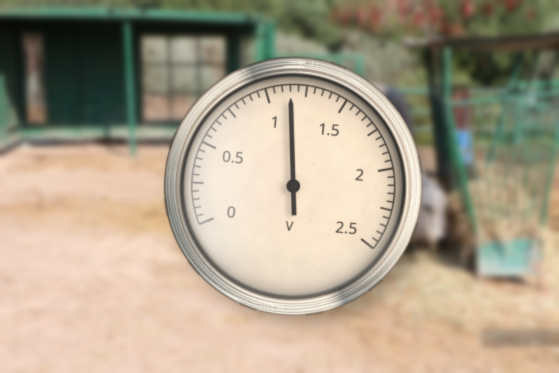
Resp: 1.15
